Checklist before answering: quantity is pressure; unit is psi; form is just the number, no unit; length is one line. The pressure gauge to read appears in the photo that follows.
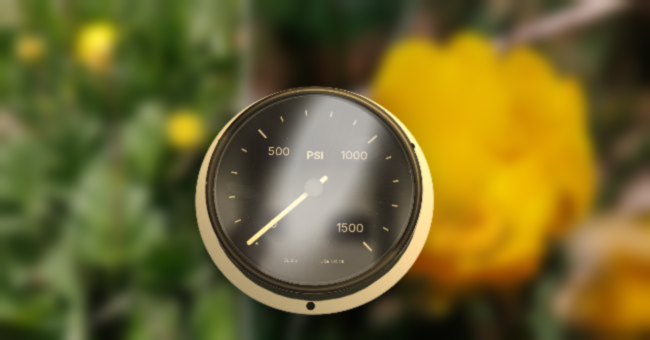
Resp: 0
